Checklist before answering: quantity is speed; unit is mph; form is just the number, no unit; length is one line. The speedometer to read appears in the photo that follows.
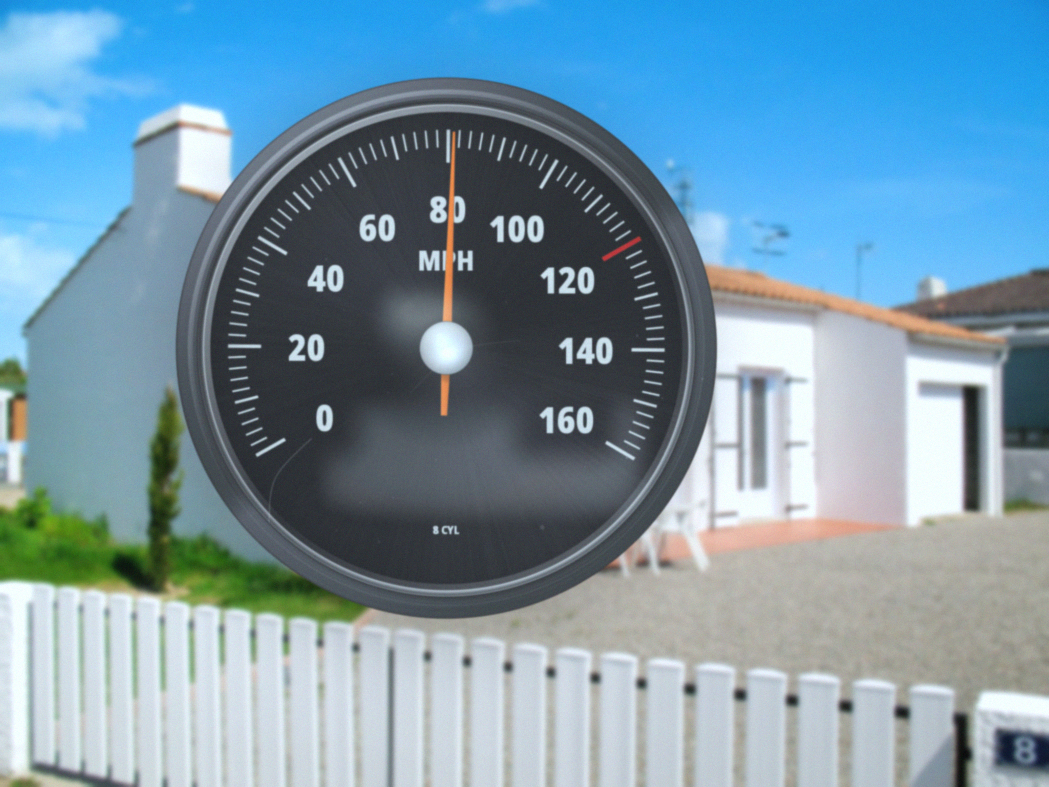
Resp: 81
